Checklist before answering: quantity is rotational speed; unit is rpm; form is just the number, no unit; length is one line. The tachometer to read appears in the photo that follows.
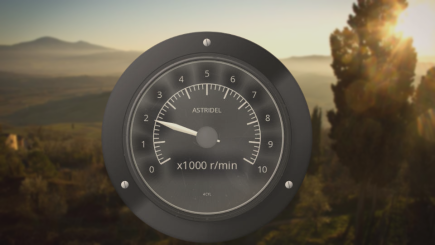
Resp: 2000
